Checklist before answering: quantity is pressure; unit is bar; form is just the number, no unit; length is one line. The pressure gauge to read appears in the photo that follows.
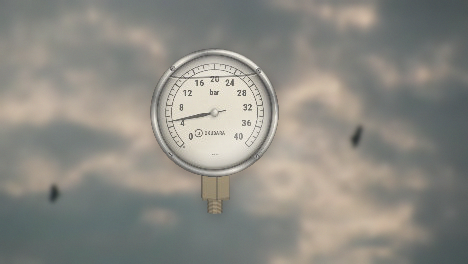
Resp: 5
